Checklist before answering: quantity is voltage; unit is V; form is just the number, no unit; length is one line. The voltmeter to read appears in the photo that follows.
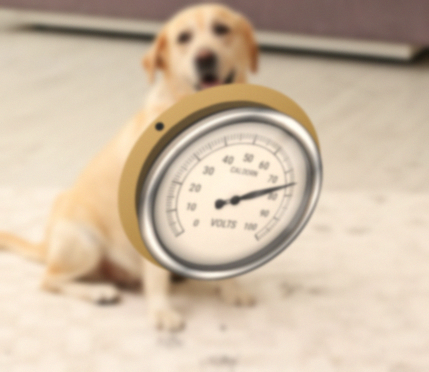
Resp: 75
